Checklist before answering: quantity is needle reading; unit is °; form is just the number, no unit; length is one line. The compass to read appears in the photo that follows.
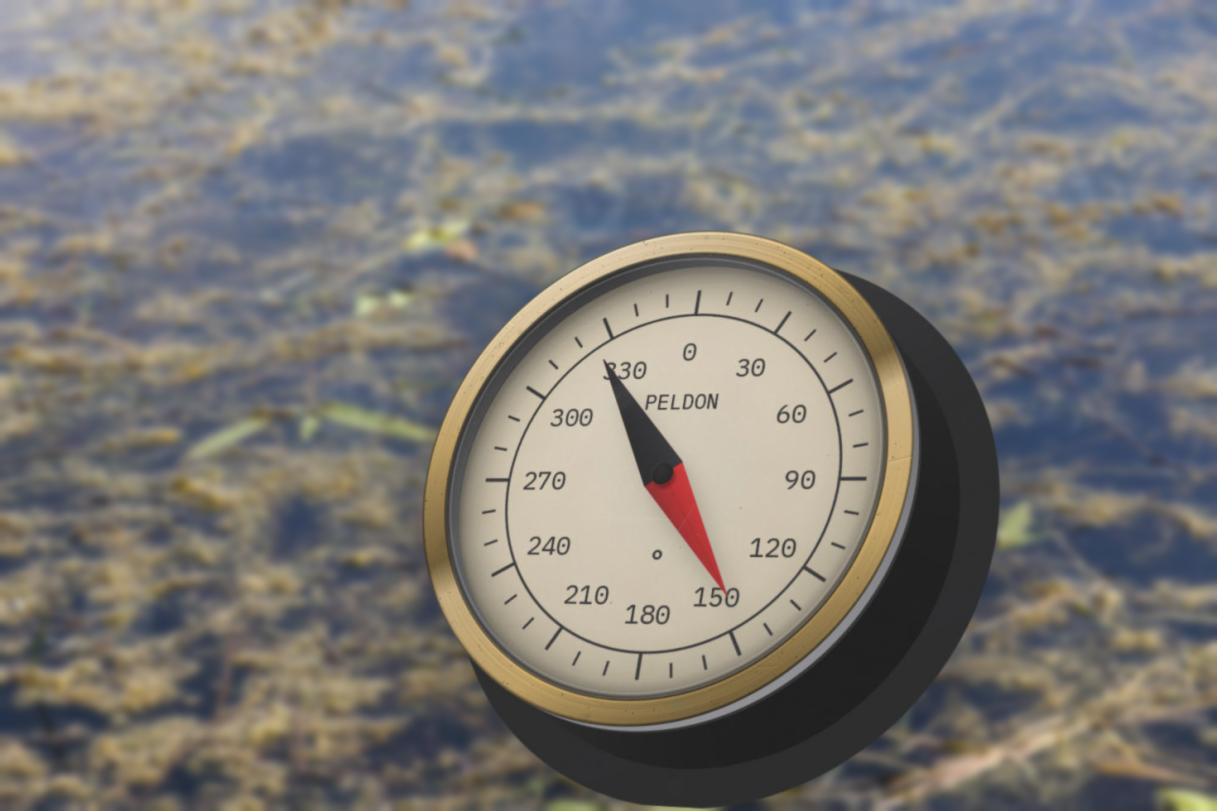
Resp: 145
